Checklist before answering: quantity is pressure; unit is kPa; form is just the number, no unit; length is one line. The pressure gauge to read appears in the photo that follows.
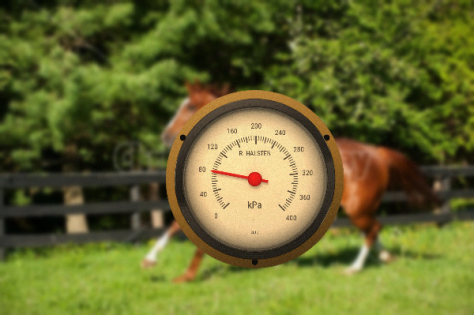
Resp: 80
